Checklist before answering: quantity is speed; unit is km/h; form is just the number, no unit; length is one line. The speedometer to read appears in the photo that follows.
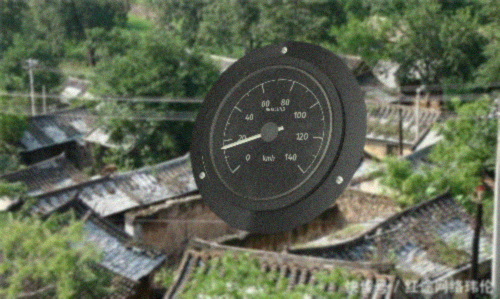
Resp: 15
